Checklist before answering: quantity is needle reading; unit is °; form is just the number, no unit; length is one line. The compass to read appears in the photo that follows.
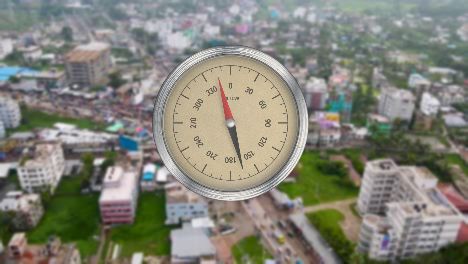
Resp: 345
